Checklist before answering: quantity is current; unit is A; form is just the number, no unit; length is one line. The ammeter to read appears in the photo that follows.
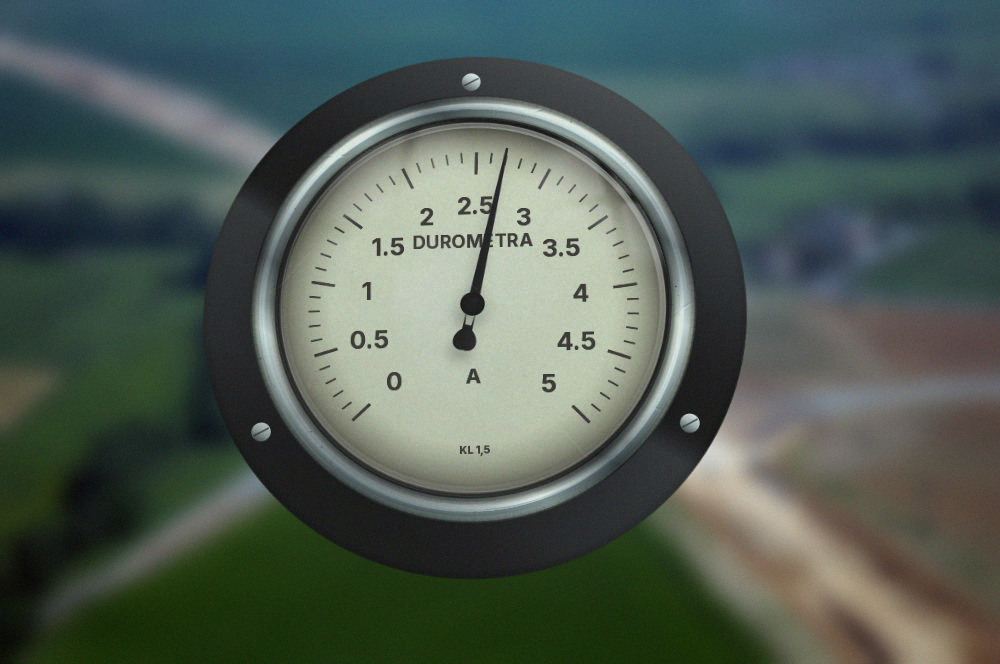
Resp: 2.7
